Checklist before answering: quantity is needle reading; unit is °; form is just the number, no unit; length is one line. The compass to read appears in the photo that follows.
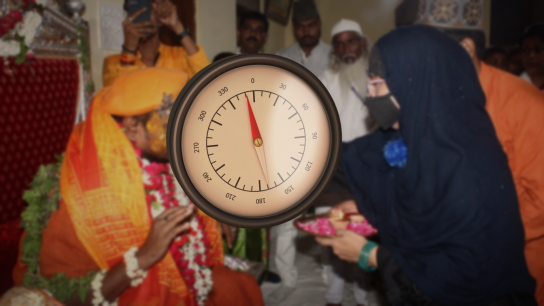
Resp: 350
